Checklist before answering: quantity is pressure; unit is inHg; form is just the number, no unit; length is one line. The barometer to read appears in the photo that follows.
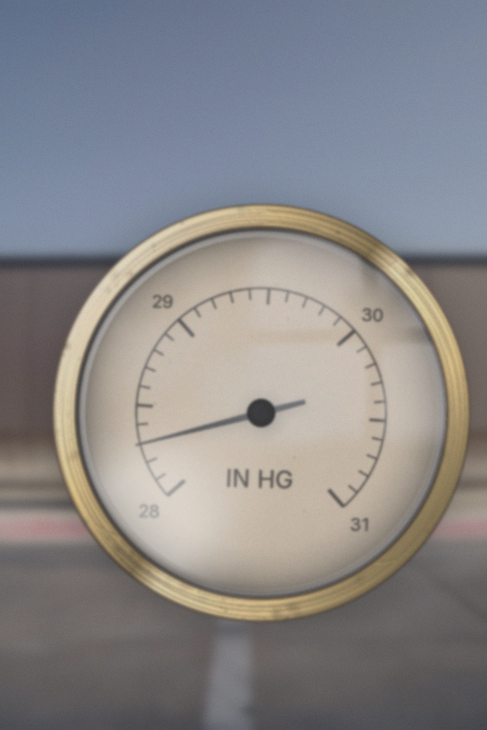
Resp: 28.3
